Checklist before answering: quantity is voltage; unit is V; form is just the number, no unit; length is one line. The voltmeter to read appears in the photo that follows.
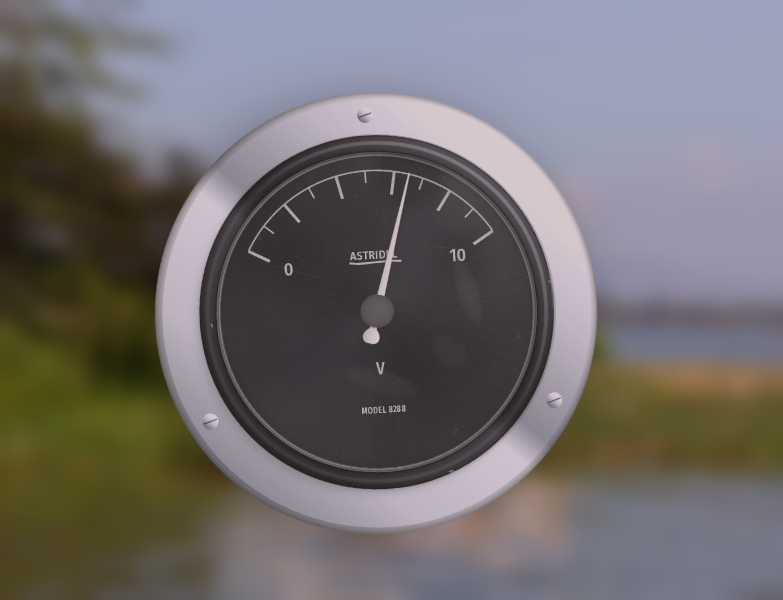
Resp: 6.5
